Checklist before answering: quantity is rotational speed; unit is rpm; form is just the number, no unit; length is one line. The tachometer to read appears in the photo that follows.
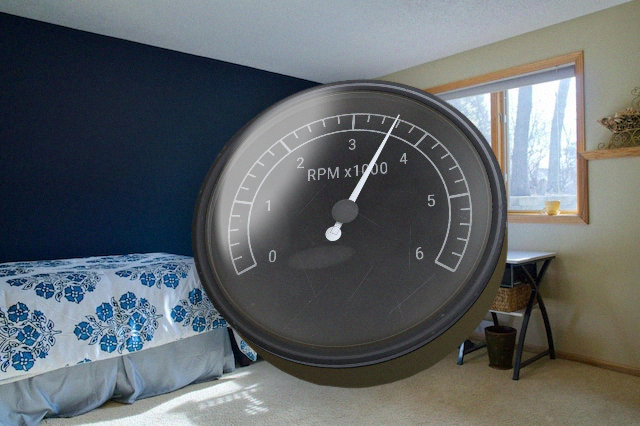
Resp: 3600
